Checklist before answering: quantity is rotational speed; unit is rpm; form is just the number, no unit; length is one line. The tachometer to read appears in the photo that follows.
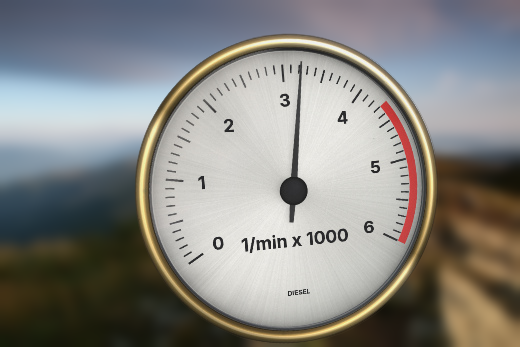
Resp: 3200
